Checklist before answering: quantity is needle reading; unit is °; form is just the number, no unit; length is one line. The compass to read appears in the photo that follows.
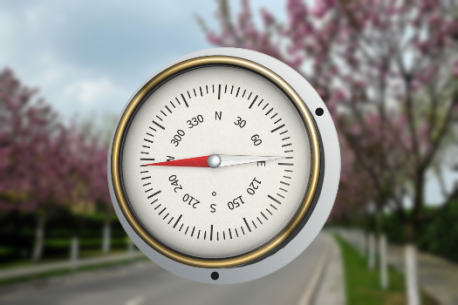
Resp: 265
